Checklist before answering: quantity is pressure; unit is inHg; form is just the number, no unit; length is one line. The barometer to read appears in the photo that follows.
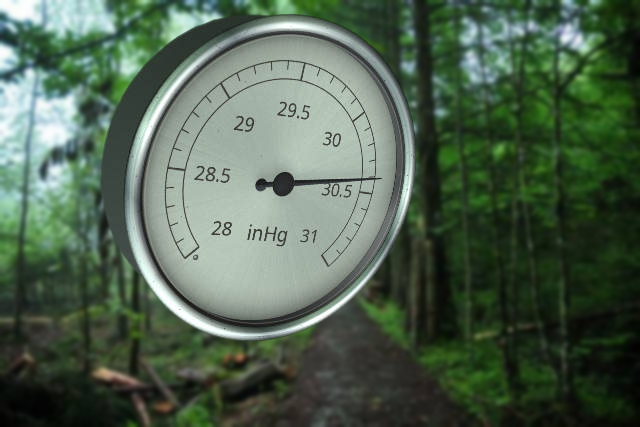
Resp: 30.4
